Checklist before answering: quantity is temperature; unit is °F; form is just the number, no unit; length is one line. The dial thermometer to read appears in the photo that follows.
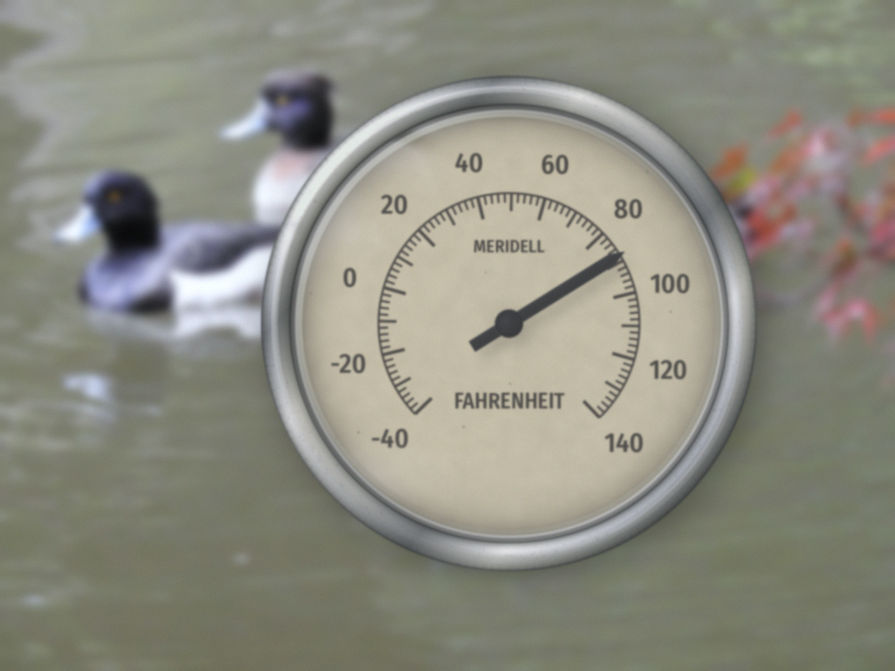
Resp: 88
